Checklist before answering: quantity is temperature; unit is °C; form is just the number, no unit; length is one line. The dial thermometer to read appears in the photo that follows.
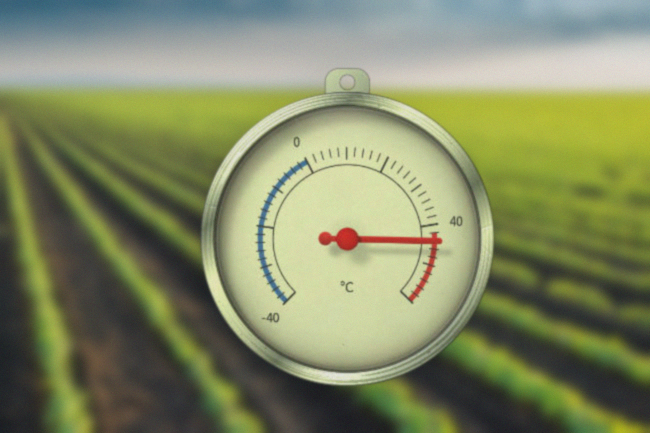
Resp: 44
